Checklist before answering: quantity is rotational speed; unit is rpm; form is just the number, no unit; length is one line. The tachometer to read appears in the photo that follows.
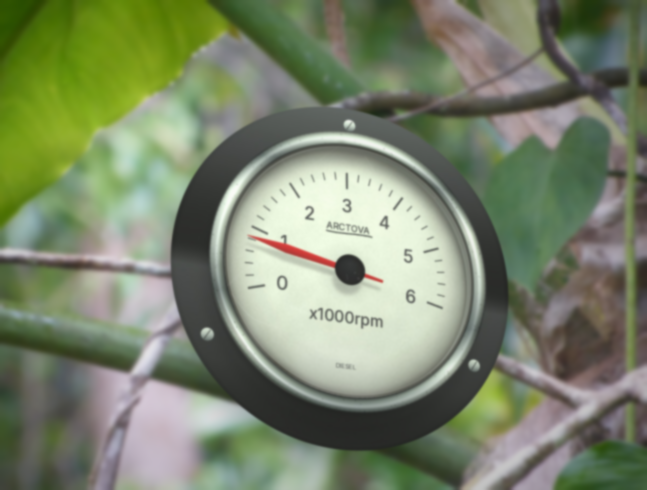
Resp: 800
